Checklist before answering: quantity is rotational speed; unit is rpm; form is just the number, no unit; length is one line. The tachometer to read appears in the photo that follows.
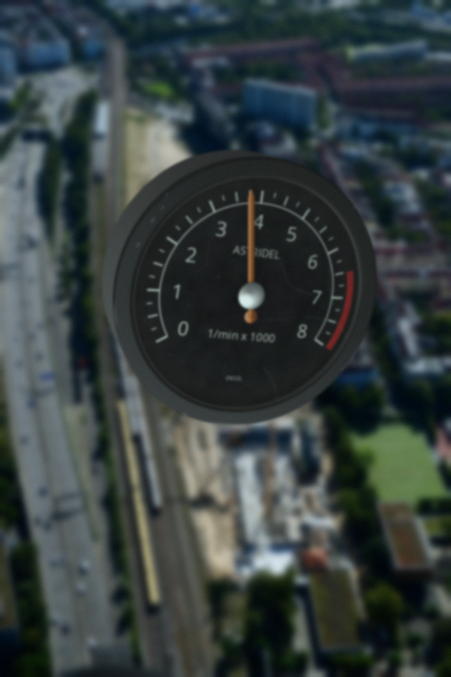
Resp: 3750
